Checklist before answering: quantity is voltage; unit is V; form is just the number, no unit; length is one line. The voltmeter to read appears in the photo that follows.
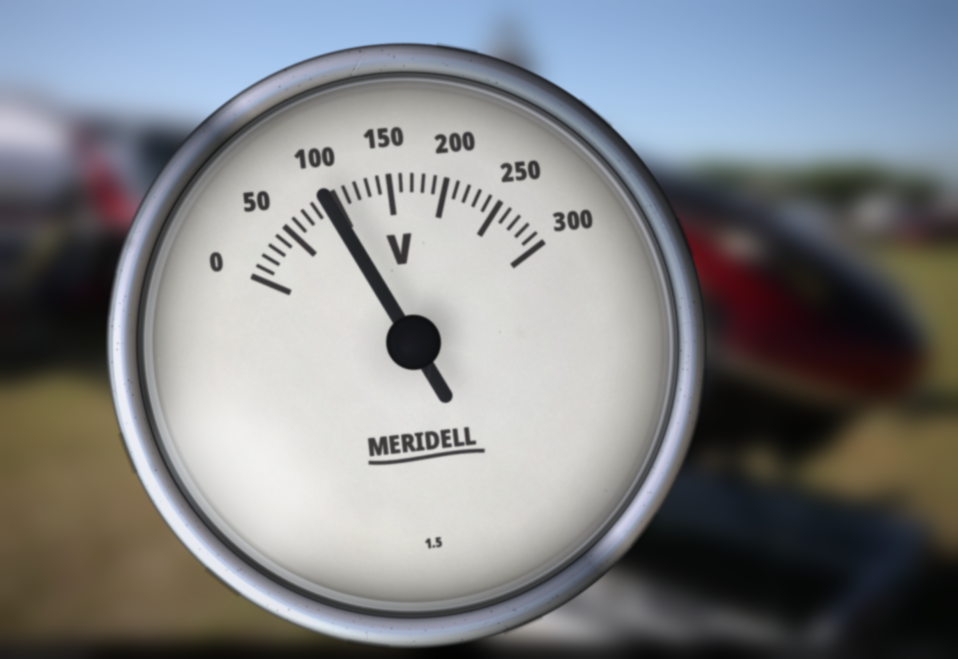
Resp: 90
